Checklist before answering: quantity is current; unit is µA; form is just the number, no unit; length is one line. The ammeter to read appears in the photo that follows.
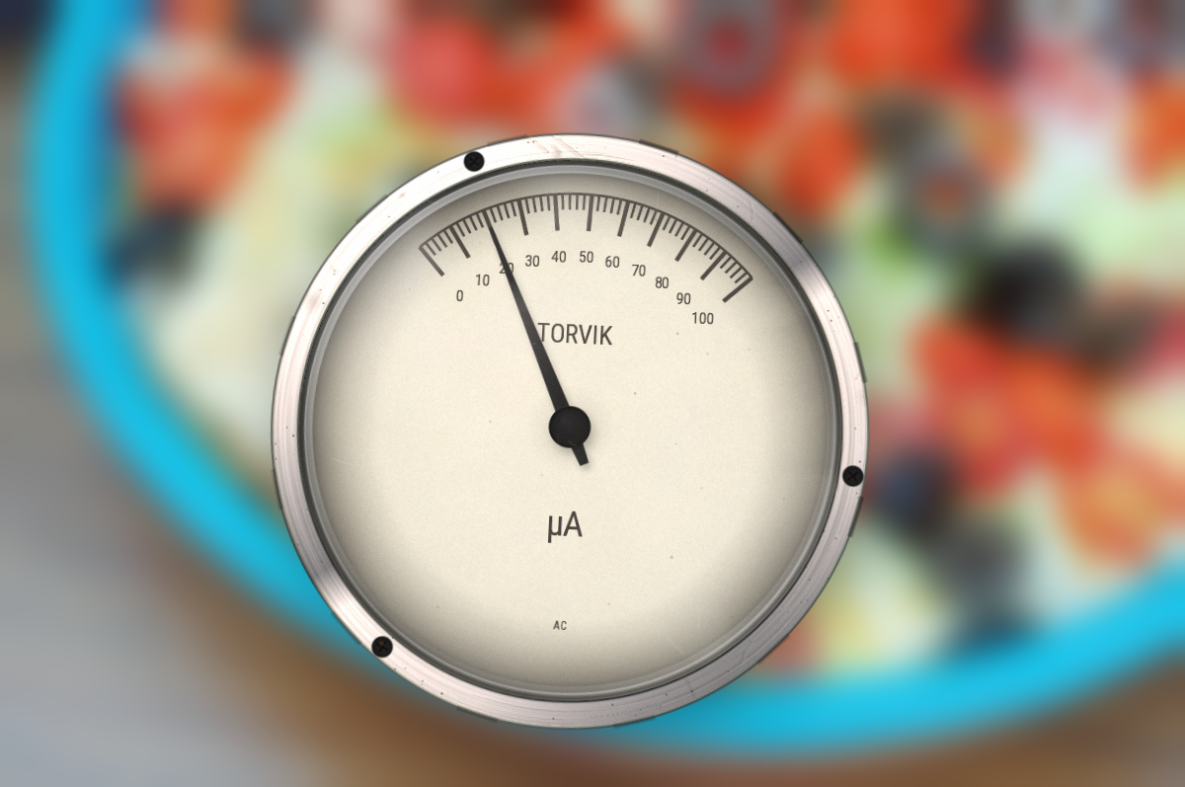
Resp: 20
